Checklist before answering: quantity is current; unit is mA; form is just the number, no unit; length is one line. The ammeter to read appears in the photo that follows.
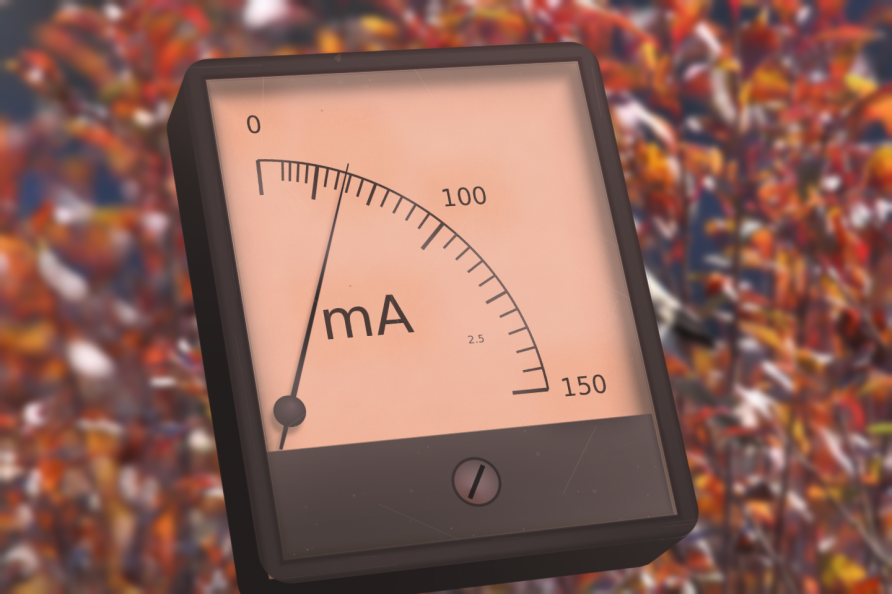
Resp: 62.5
